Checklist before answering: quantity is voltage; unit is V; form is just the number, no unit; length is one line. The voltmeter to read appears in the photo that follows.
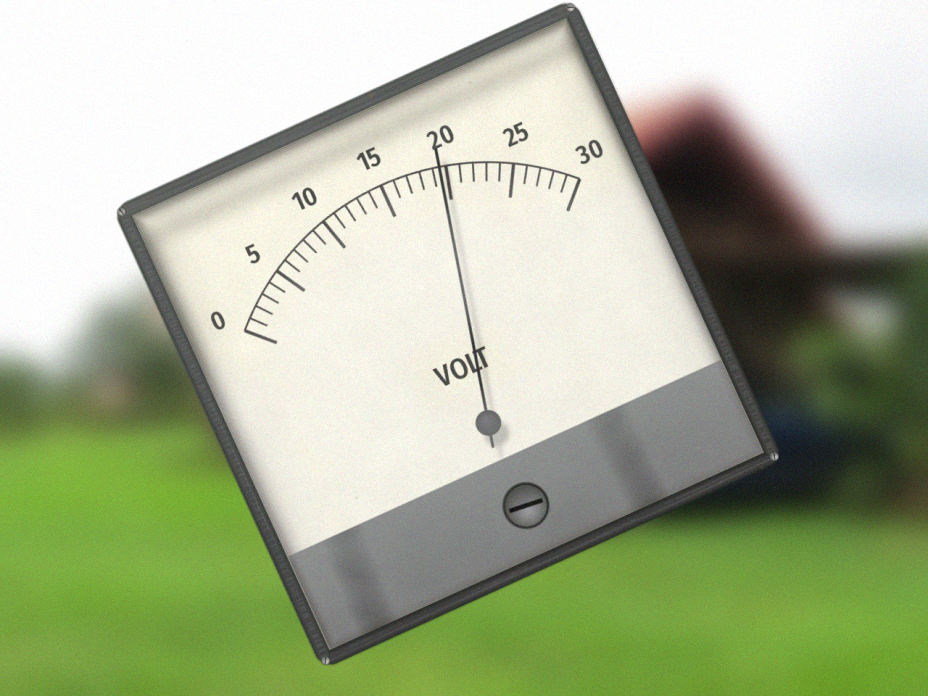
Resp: 19.5
